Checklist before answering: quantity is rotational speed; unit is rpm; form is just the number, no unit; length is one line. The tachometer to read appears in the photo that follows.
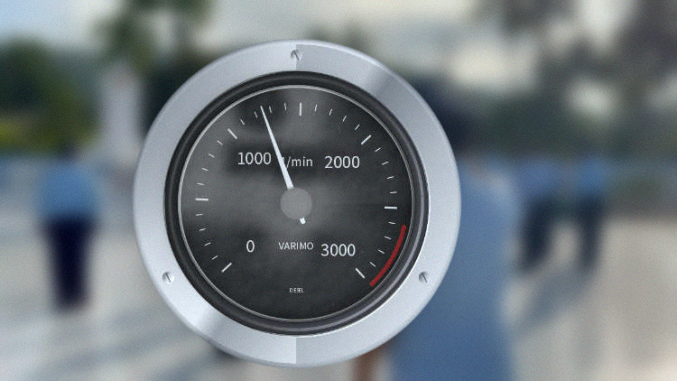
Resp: 1250
